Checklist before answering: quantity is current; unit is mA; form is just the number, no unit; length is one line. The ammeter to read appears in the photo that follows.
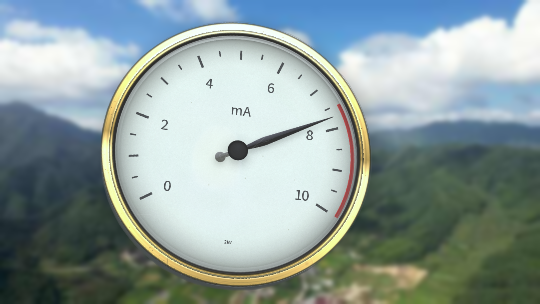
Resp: 7.75
